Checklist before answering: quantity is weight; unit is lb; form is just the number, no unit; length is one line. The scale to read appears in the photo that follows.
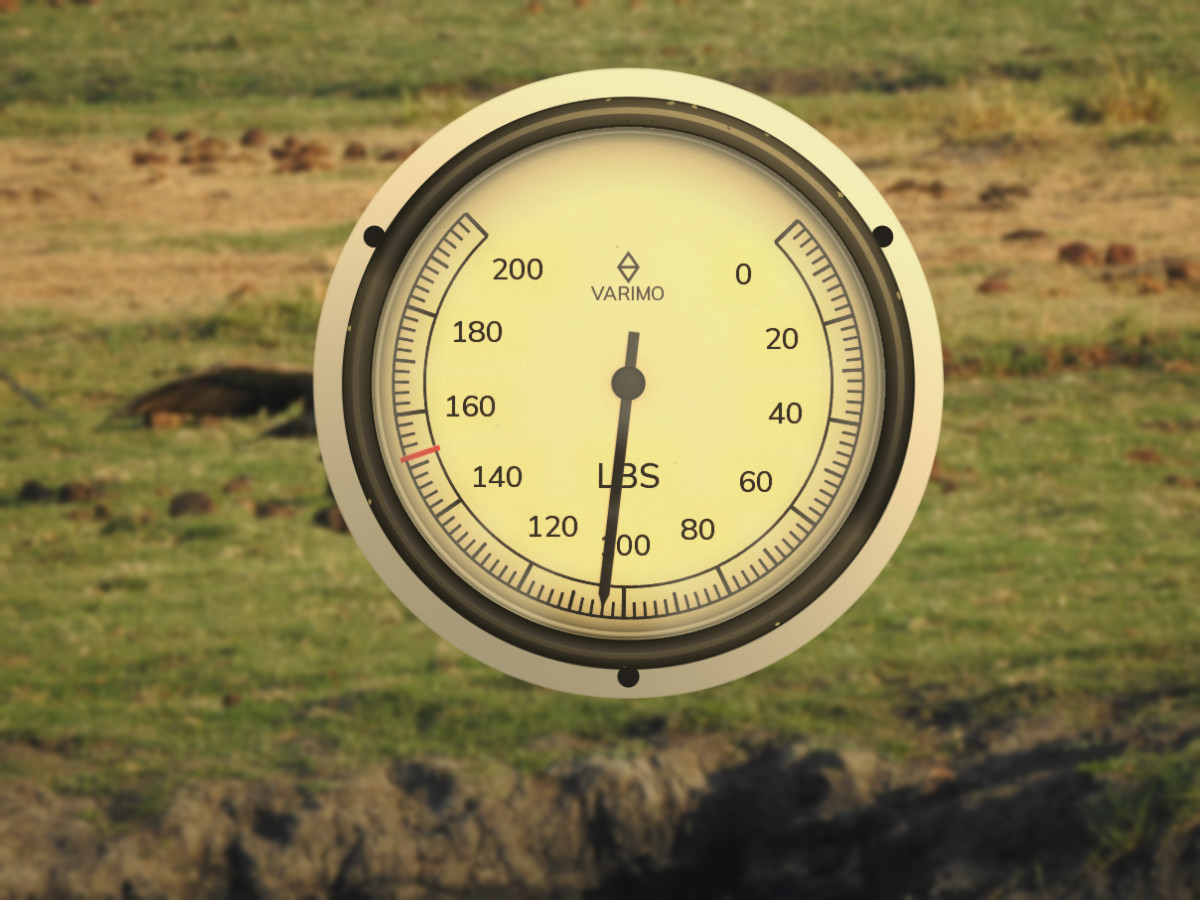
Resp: 104
